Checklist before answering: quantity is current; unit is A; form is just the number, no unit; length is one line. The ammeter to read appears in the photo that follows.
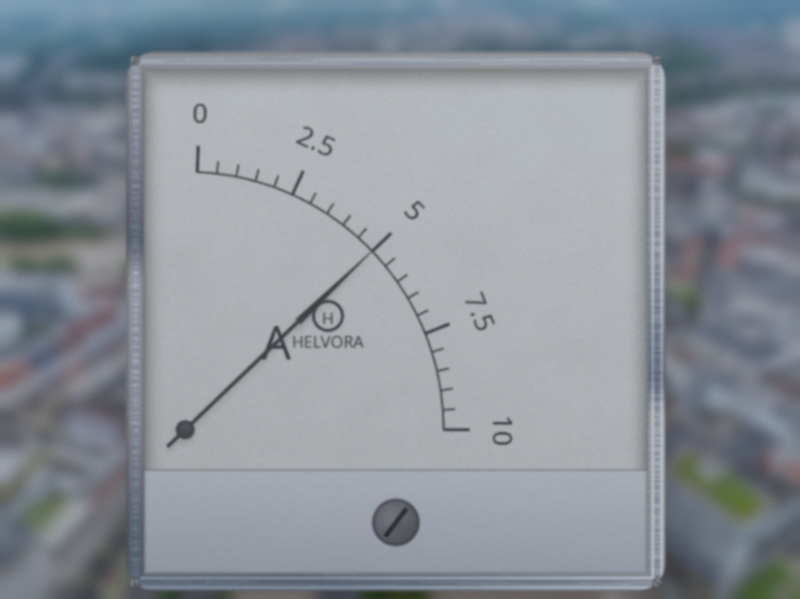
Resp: 5
